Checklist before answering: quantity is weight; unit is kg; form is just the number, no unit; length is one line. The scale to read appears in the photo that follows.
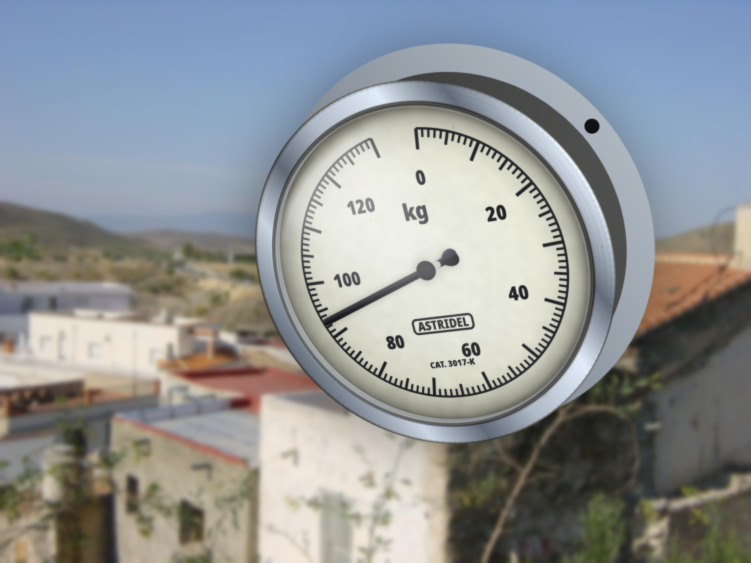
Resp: 93
